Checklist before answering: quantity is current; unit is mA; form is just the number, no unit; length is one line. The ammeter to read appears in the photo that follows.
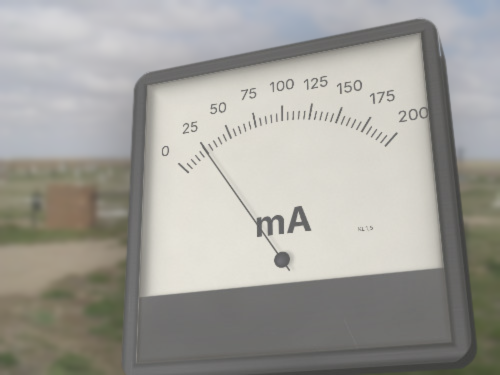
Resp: 25
